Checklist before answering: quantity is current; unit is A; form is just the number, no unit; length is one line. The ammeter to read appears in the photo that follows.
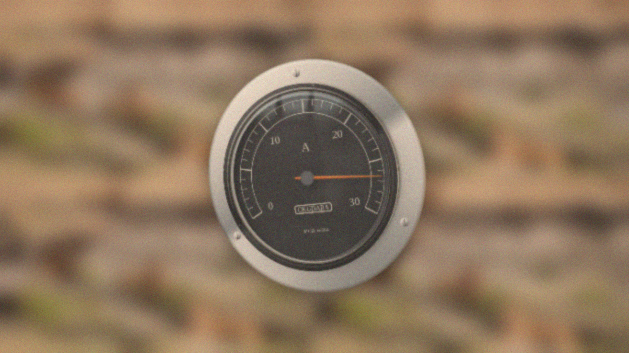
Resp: 26.5
